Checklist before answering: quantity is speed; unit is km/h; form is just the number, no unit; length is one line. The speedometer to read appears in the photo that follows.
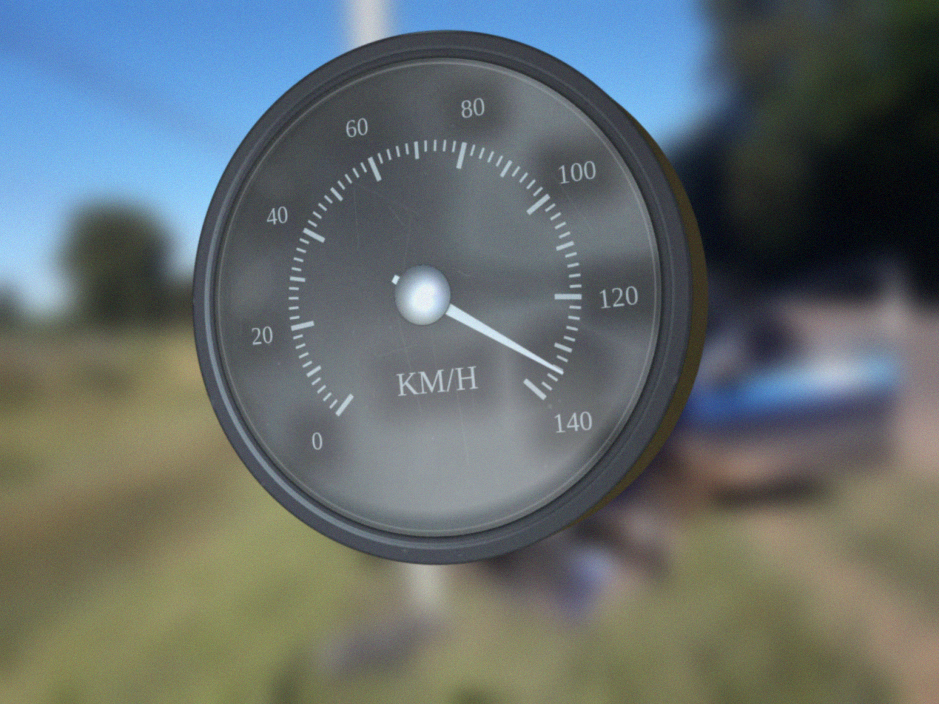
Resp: 134
